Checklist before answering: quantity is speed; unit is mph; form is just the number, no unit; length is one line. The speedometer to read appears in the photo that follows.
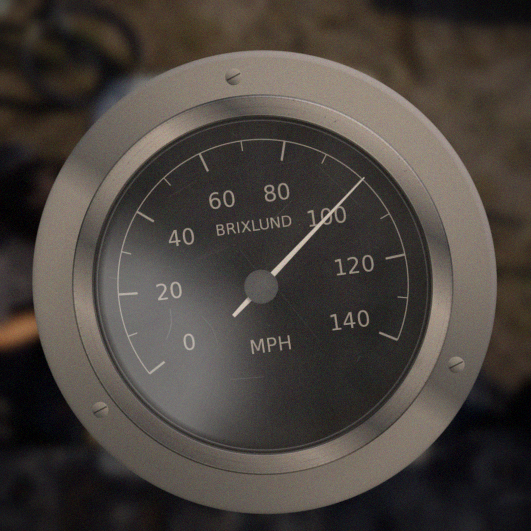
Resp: 100
